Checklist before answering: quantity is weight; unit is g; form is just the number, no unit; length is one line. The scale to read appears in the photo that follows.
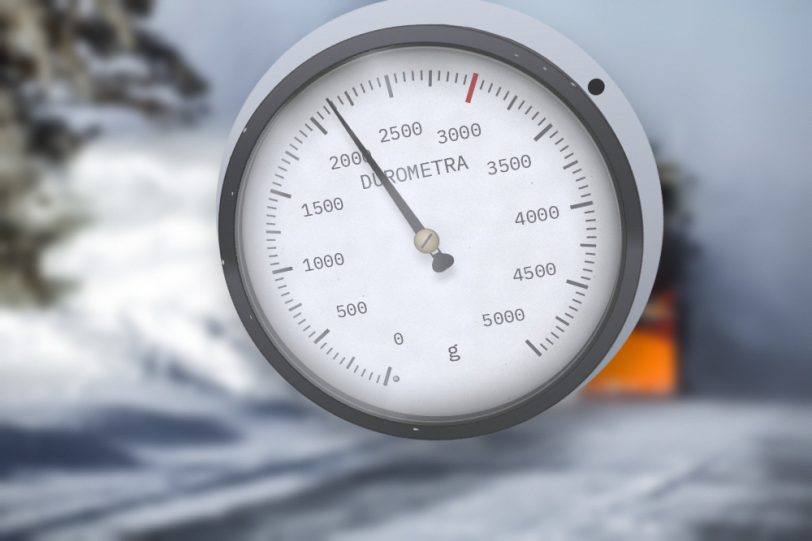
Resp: 2150
